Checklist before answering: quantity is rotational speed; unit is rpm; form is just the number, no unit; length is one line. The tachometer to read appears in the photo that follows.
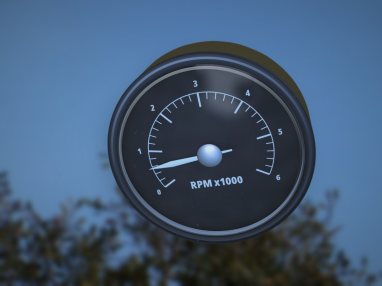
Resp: 600
